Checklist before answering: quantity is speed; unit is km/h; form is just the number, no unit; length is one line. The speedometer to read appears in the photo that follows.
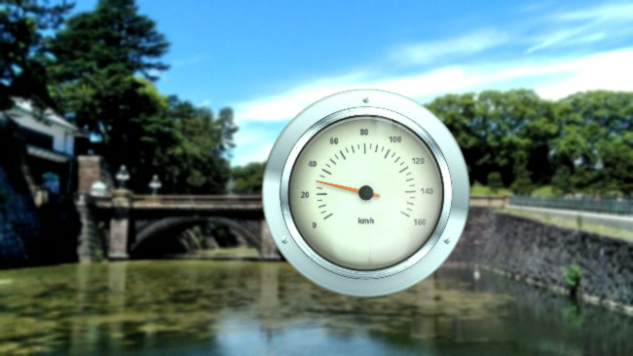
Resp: 30
